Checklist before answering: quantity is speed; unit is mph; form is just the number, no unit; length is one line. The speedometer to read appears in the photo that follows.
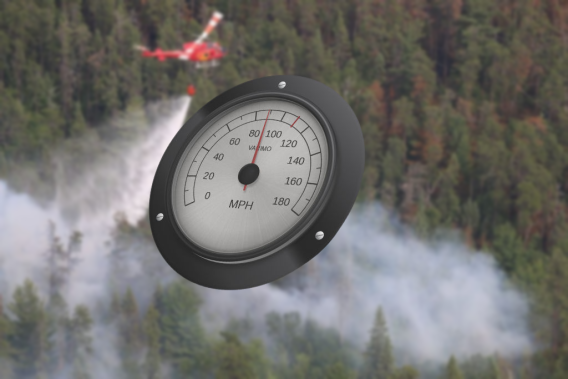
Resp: 90
